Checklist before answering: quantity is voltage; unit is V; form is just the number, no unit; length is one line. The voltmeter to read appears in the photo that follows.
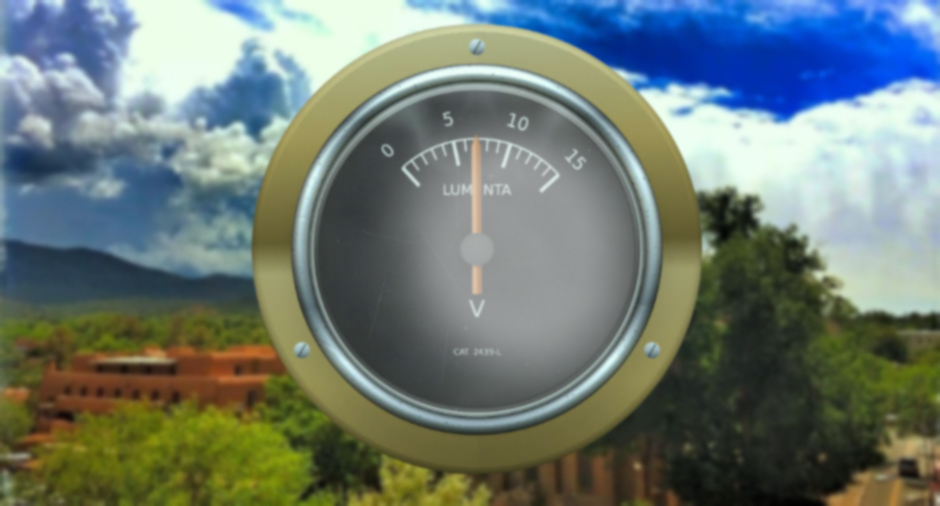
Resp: 7
